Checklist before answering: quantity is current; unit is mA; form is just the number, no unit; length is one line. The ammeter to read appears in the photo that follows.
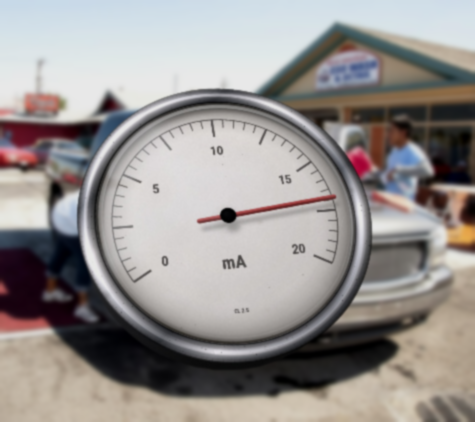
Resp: 17
